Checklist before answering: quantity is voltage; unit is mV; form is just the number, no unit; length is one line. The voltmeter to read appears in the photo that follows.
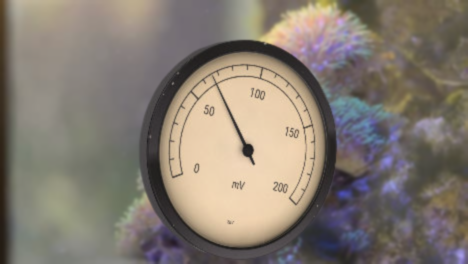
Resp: 65
